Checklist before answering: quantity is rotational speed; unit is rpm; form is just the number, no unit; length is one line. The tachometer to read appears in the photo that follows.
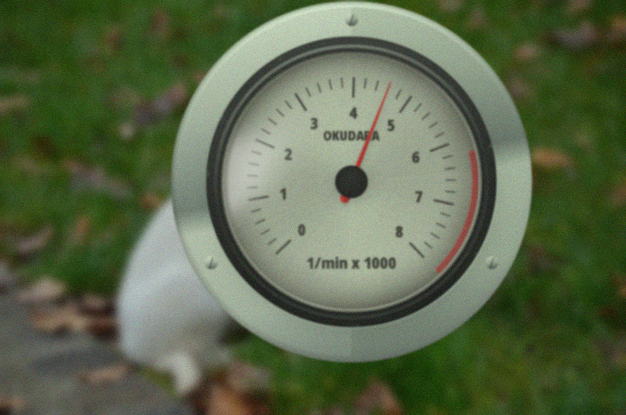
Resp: 4600
